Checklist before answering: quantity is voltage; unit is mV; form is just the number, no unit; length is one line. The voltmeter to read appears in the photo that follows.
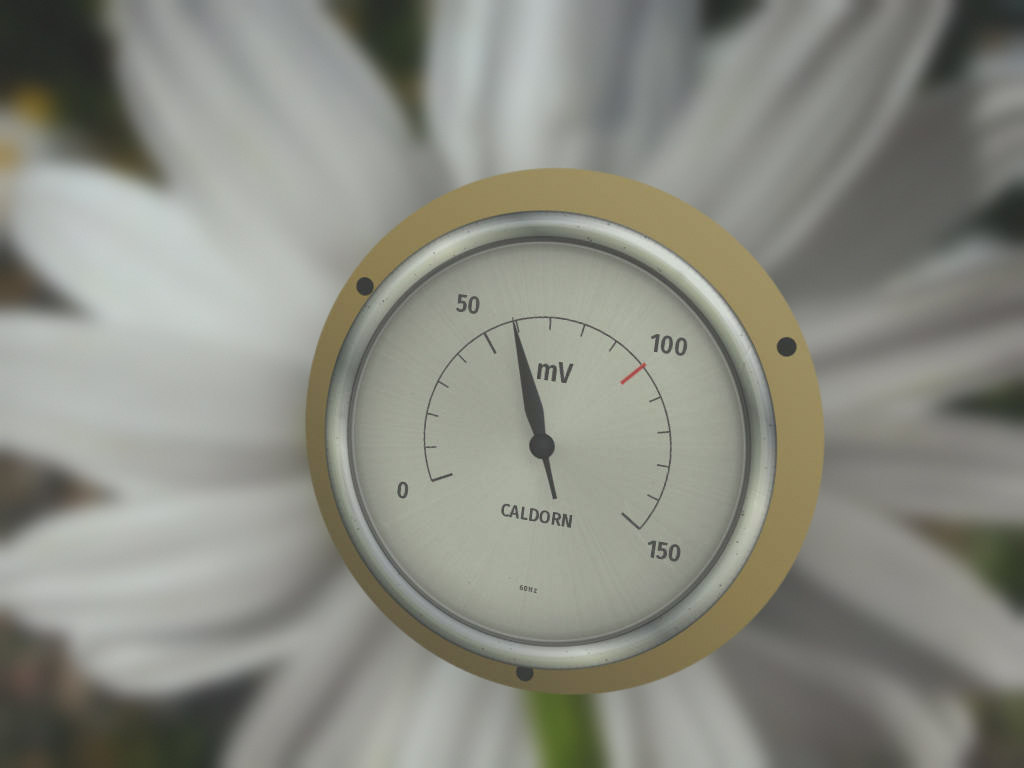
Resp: 60
